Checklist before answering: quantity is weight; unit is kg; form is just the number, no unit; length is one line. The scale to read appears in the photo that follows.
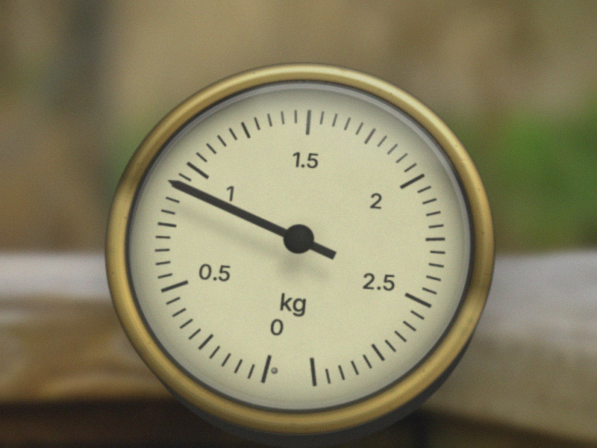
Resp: 0.9
